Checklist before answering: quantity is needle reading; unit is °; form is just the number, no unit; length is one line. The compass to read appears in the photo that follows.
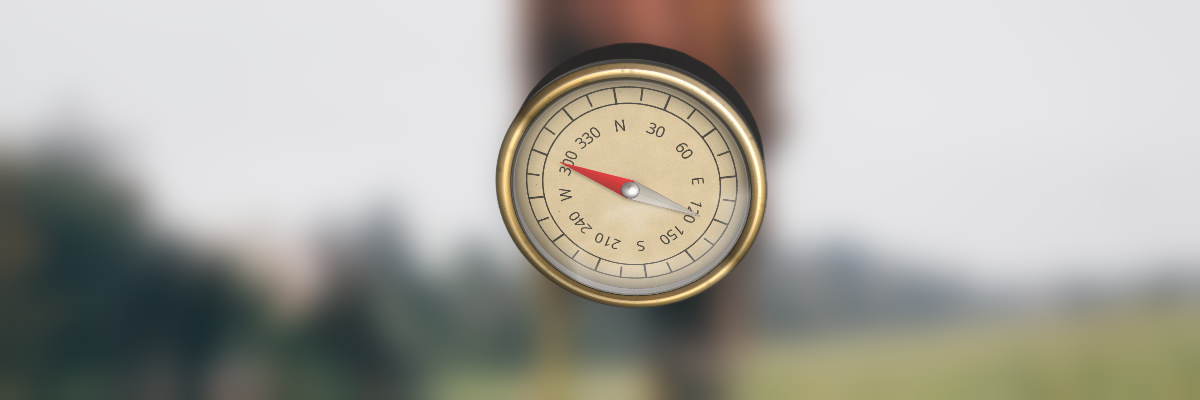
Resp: 300
